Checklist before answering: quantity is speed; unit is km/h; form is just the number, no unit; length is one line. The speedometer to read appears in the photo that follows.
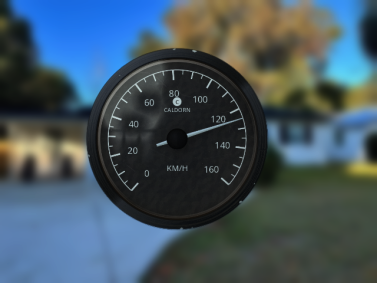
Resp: 125
